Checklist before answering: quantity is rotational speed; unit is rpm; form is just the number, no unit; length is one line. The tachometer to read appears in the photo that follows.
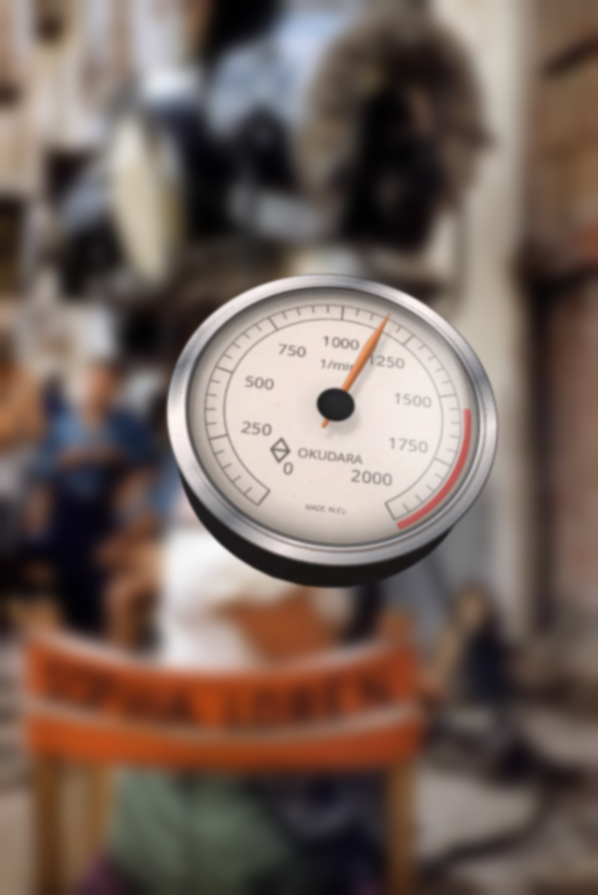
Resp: 1150
